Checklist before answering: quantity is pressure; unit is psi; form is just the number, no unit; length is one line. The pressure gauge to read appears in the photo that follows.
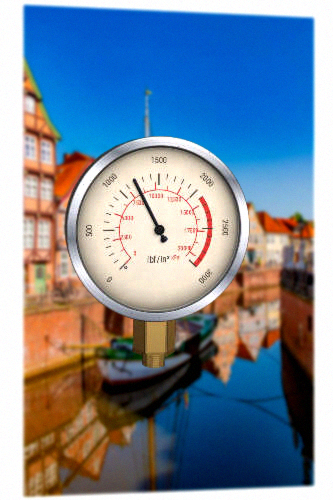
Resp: 1200
